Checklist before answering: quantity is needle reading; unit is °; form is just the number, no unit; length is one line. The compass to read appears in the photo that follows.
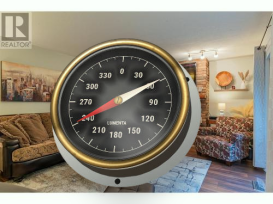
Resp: 240
